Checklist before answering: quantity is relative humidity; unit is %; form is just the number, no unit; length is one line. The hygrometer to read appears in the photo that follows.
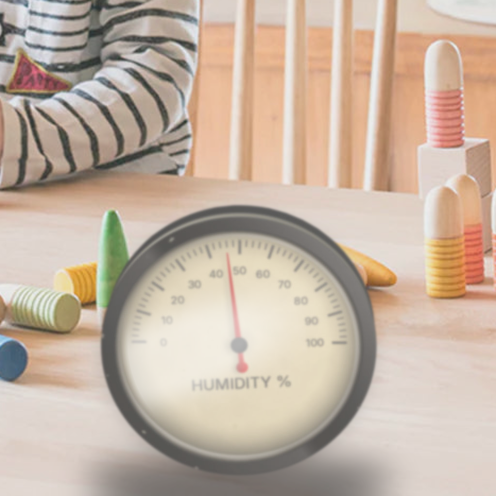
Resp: 46
